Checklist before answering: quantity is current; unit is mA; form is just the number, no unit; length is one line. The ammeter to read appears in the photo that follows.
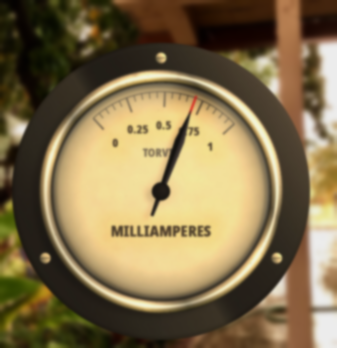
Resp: 0.7
